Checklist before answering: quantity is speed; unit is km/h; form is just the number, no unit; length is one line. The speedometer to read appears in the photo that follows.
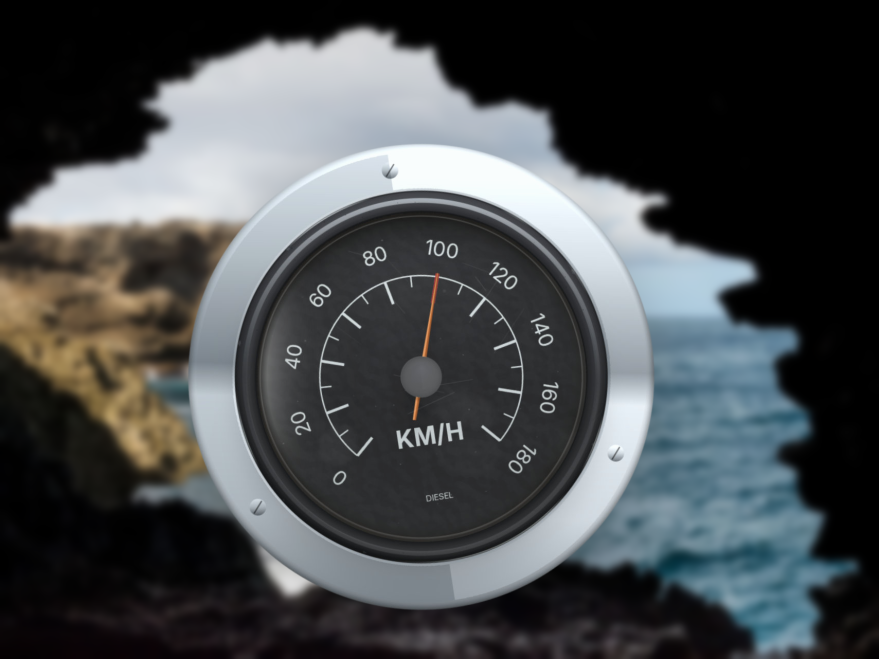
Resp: 100
